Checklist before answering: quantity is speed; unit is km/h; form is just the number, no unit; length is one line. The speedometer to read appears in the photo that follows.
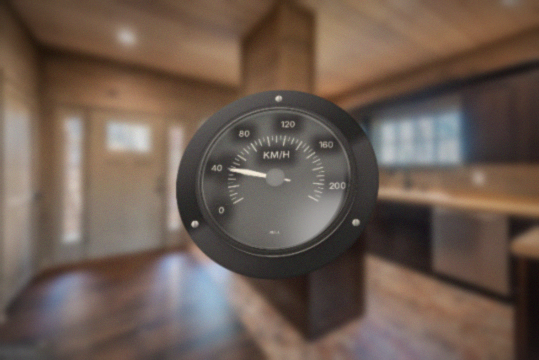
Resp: 40
